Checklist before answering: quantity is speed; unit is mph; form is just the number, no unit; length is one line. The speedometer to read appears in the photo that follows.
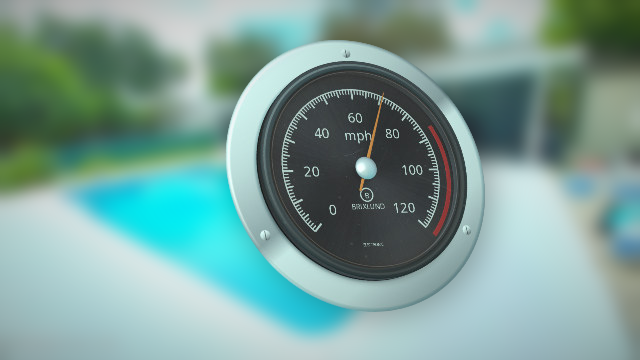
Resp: 70
